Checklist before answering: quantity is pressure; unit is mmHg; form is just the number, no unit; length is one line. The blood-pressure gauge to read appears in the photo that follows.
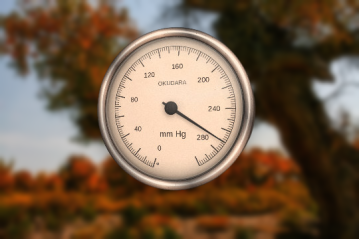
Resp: 270
